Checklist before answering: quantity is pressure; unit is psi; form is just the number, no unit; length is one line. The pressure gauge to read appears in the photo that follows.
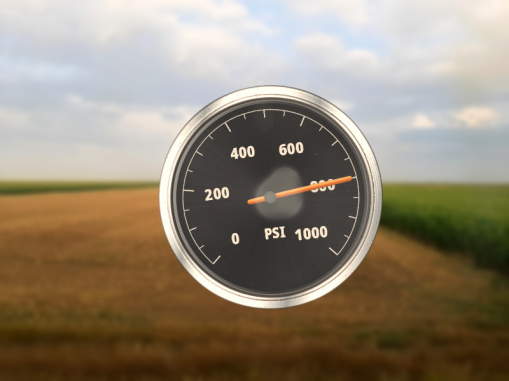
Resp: 800
